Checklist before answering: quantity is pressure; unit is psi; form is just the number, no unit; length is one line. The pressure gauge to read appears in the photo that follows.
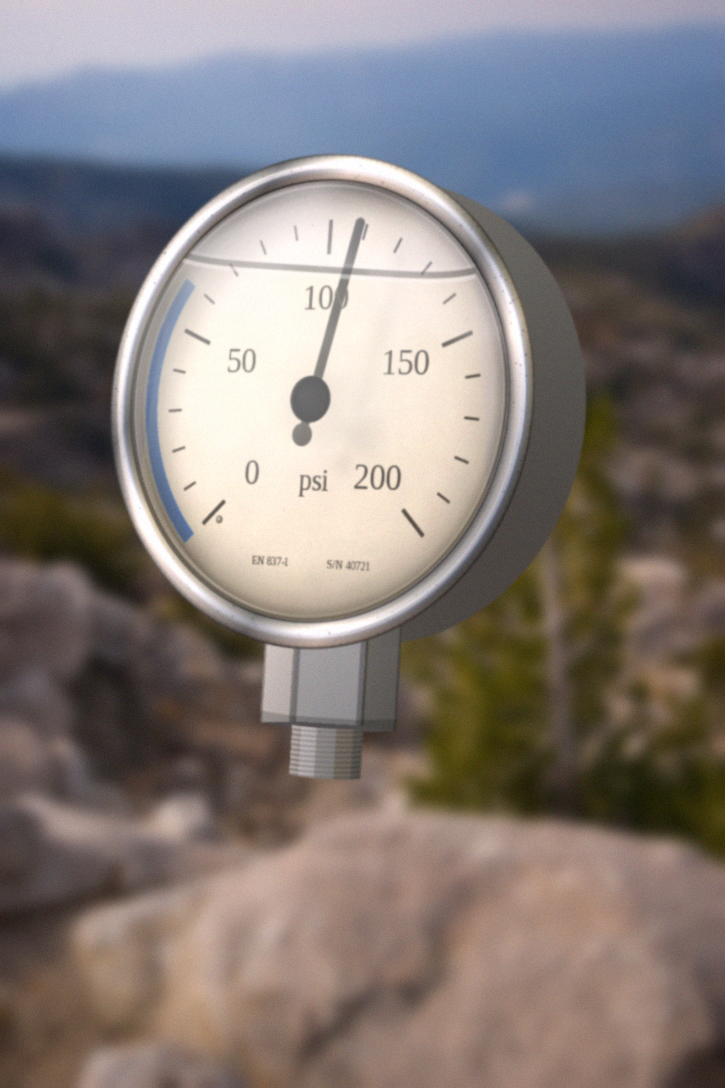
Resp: 110
